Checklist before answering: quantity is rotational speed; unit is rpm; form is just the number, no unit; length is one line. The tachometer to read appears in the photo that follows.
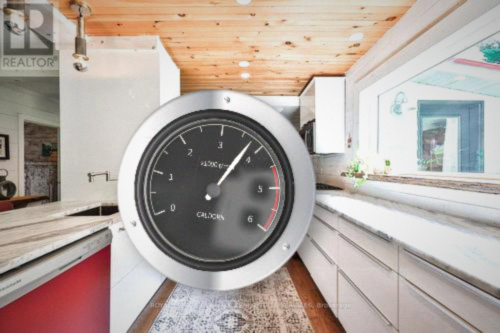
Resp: 3750
